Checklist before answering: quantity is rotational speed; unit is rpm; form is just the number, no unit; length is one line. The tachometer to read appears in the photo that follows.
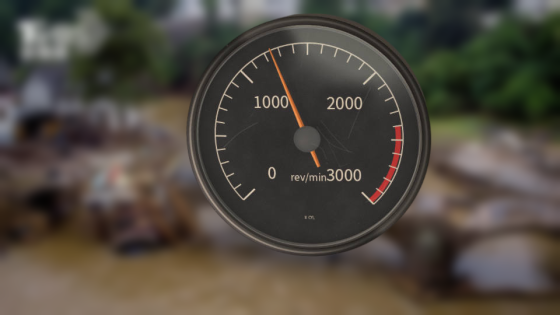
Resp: 1250
